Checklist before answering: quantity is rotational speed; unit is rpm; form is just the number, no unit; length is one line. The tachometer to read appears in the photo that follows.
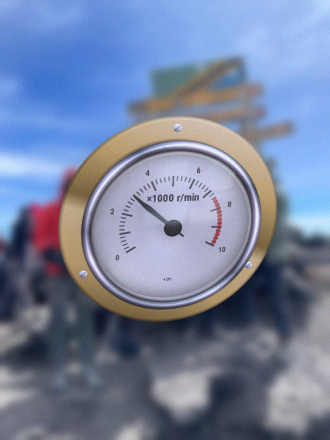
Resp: 3000
